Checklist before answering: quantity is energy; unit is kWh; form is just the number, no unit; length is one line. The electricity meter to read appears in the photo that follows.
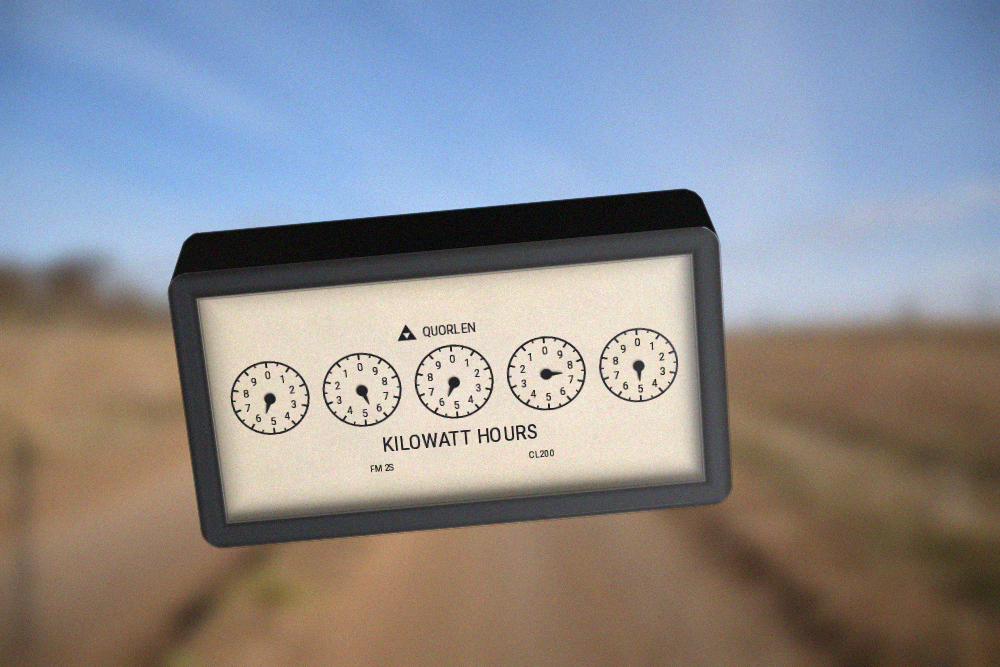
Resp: 55575
